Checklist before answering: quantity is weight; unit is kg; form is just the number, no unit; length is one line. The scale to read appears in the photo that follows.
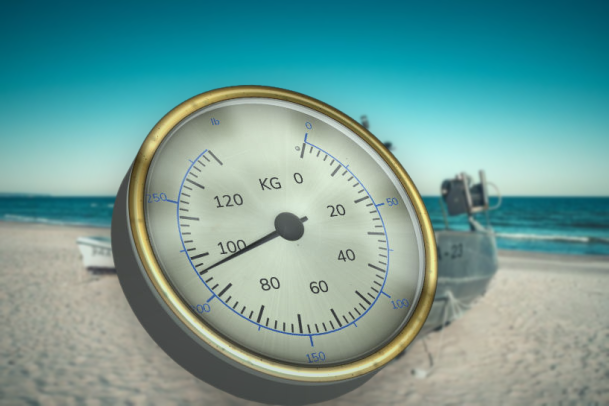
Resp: 96
